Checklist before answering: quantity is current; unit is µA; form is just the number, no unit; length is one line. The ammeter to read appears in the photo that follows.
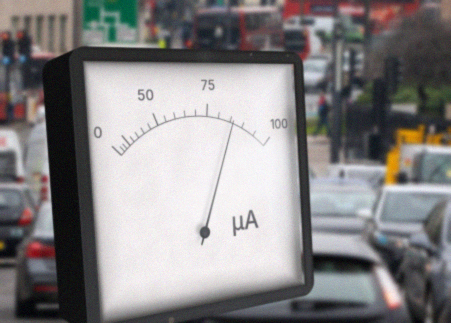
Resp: 85
